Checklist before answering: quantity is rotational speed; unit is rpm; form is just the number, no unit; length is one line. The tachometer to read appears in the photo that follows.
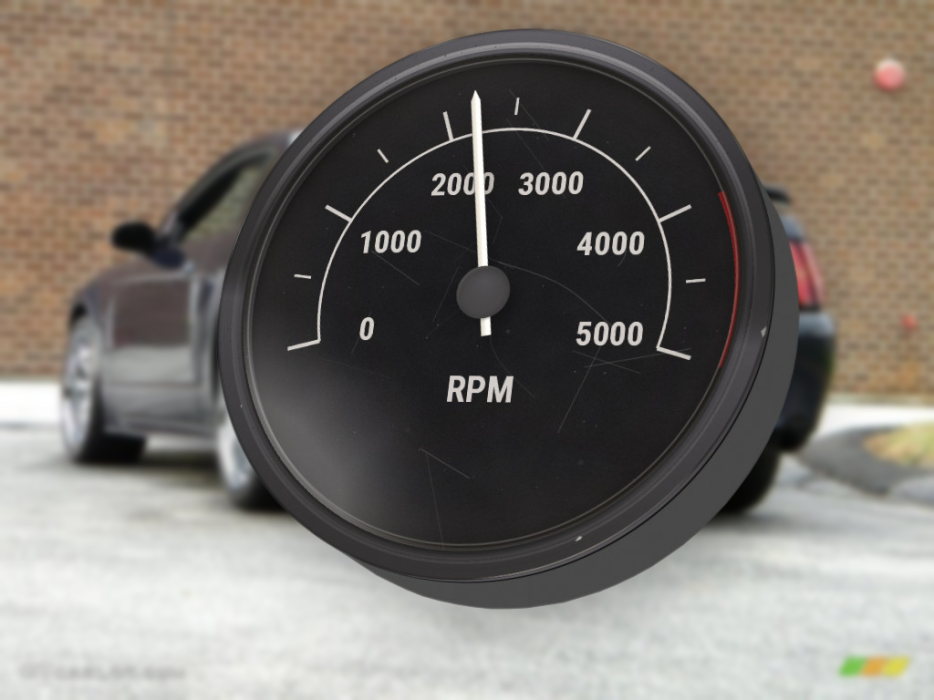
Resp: 2250
